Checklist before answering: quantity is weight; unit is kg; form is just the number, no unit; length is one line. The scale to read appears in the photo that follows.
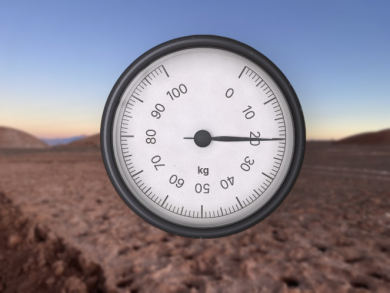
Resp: 20
